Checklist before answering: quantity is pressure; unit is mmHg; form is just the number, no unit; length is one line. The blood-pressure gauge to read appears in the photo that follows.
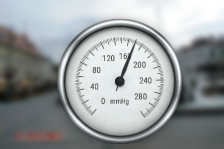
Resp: 170
